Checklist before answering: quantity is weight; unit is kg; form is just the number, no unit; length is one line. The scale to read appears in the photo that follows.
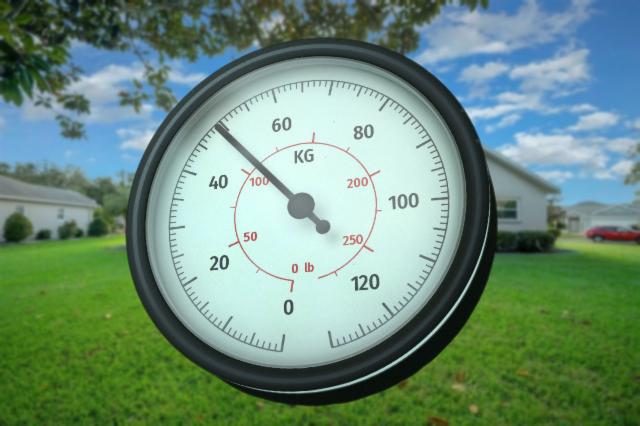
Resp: 49
